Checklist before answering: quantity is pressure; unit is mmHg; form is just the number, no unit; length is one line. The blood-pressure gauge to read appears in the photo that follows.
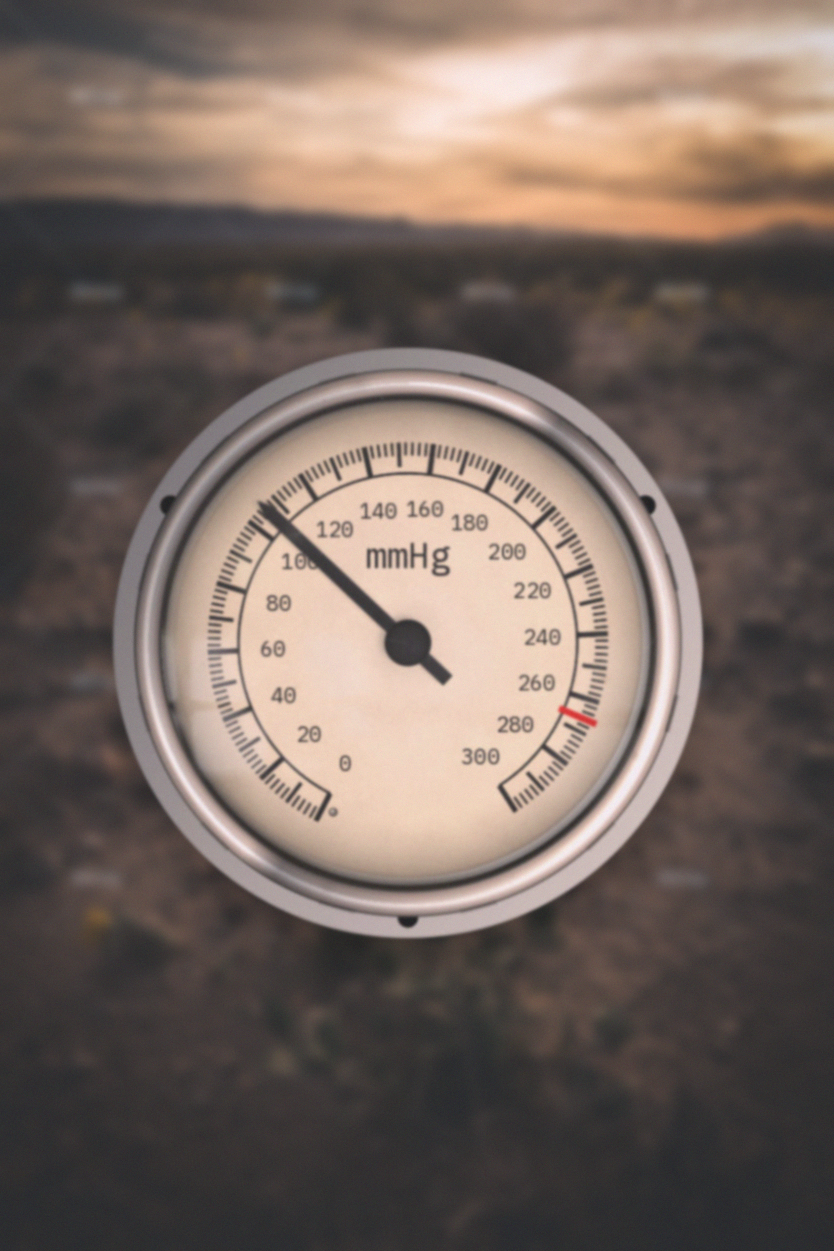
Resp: 106
